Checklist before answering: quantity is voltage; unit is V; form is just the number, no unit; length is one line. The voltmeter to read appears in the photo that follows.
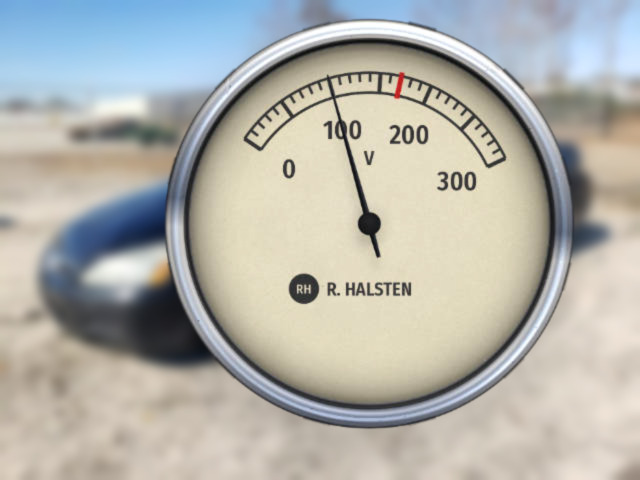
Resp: 100
